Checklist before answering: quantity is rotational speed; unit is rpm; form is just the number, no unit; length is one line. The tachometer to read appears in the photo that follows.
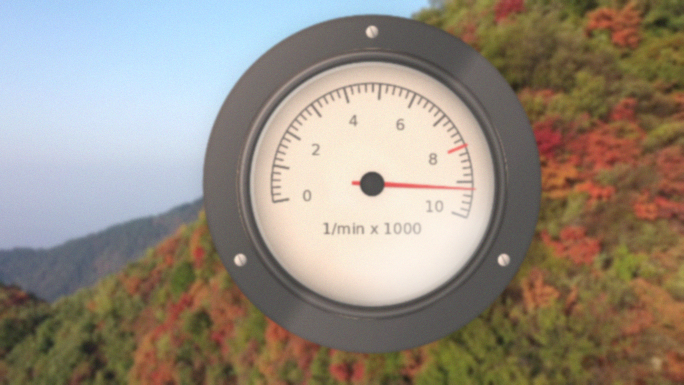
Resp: 9200
